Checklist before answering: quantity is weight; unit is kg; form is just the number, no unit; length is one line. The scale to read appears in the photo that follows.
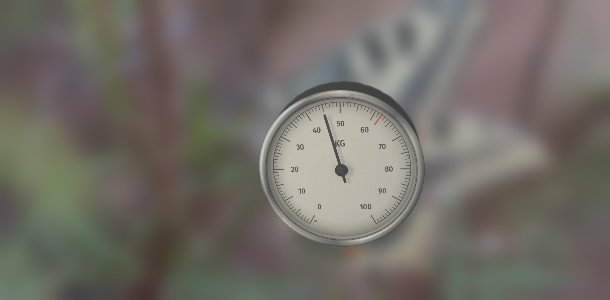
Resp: 45
